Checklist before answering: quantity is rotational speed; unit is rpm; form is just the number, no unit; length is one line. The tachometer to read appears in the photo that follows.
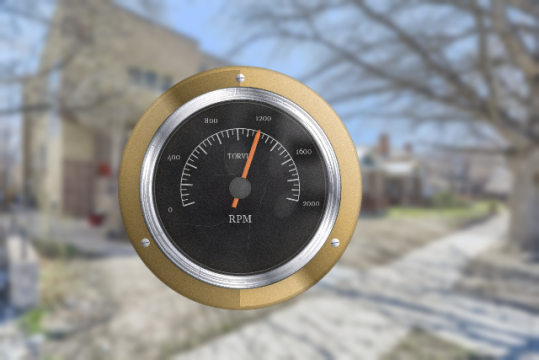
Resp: 1200
